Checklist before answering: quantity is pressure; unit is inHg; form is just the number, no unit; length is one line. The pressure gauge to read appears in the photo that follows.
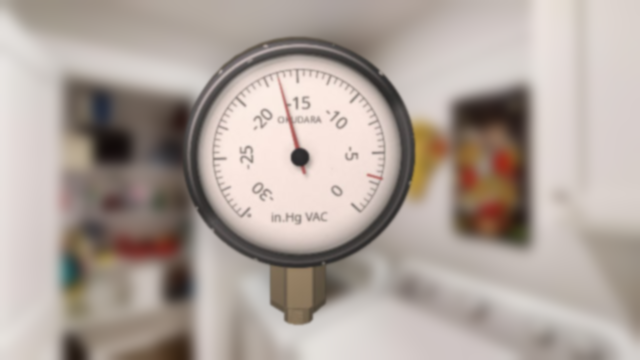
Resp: -16.5
